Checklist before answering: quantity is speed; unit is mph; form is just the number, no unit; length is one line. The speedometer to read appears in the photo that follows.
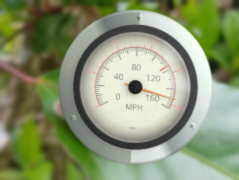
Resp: 150
